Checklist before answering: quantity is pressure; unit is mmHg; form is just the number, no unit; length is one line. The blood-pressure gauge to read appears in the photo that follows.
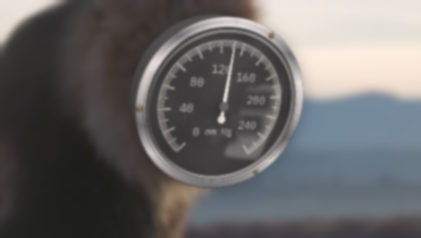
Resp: 130
